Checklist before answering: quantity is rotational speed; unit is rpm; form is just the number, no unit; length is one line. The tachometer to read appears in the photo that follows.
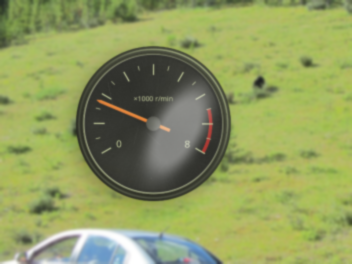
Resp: 1750
